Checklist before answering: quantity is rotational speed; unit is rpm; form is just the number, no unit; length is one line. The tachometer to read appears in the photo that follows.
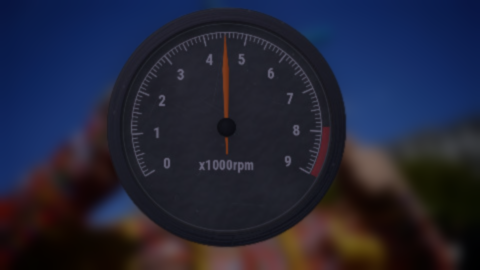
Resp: 4500
